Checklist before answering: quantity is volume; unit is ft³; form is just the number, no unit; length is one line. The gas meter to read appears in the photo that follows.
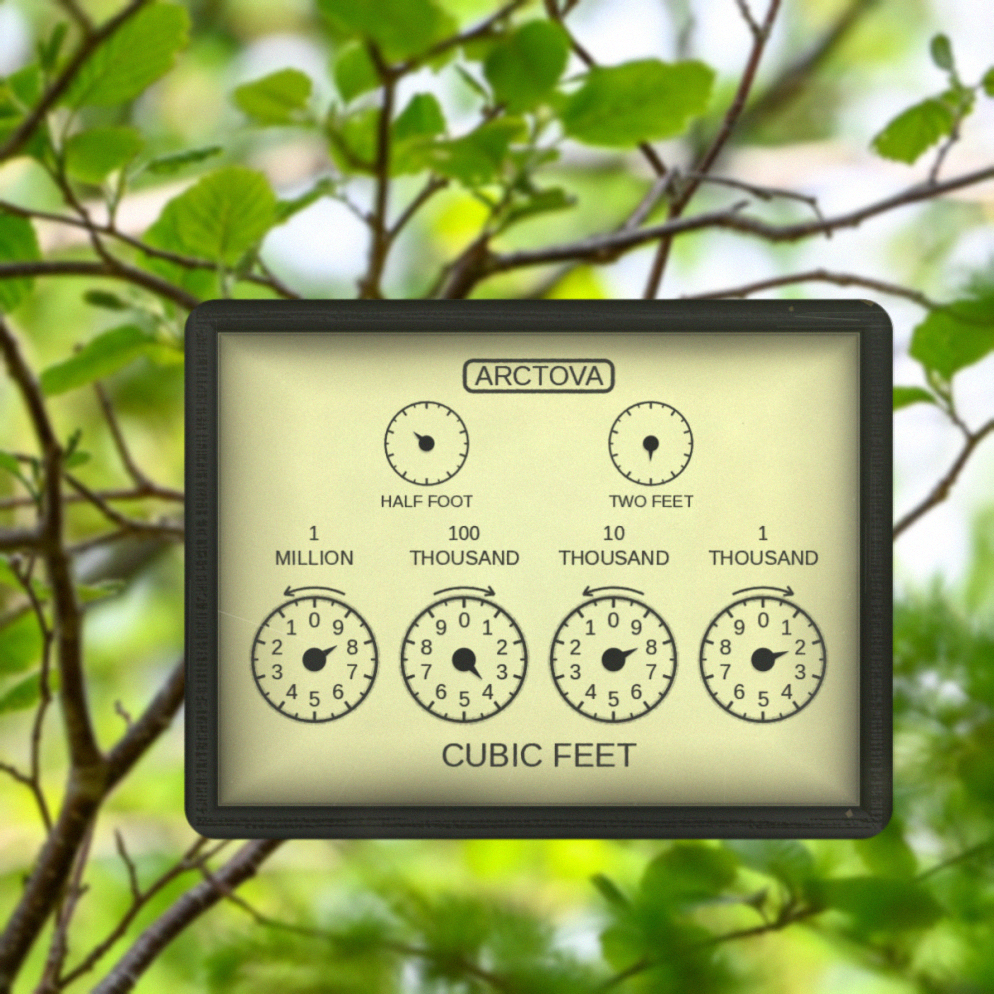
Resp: 838200
